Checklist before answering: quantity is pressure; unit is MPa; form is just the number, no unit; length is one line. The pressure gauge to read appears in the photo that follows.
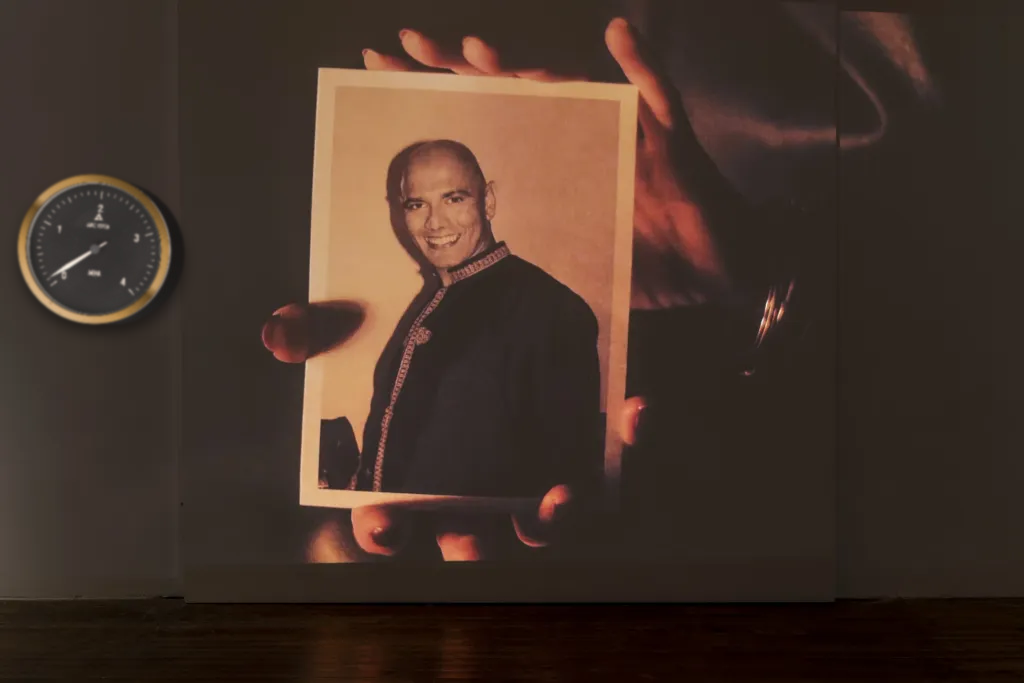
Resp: 0.1
